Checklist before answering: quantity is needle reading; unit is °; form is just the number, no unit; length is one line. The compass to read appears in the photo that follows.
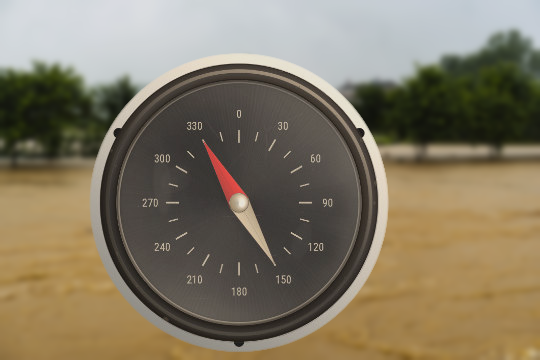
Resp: 330
